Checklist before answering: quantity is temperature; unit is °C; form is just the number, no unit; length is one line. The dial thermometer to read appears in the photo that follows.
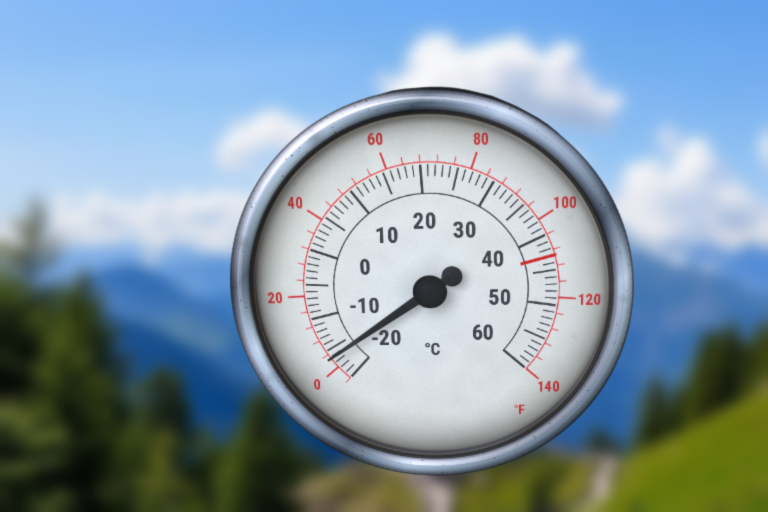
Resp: -16
